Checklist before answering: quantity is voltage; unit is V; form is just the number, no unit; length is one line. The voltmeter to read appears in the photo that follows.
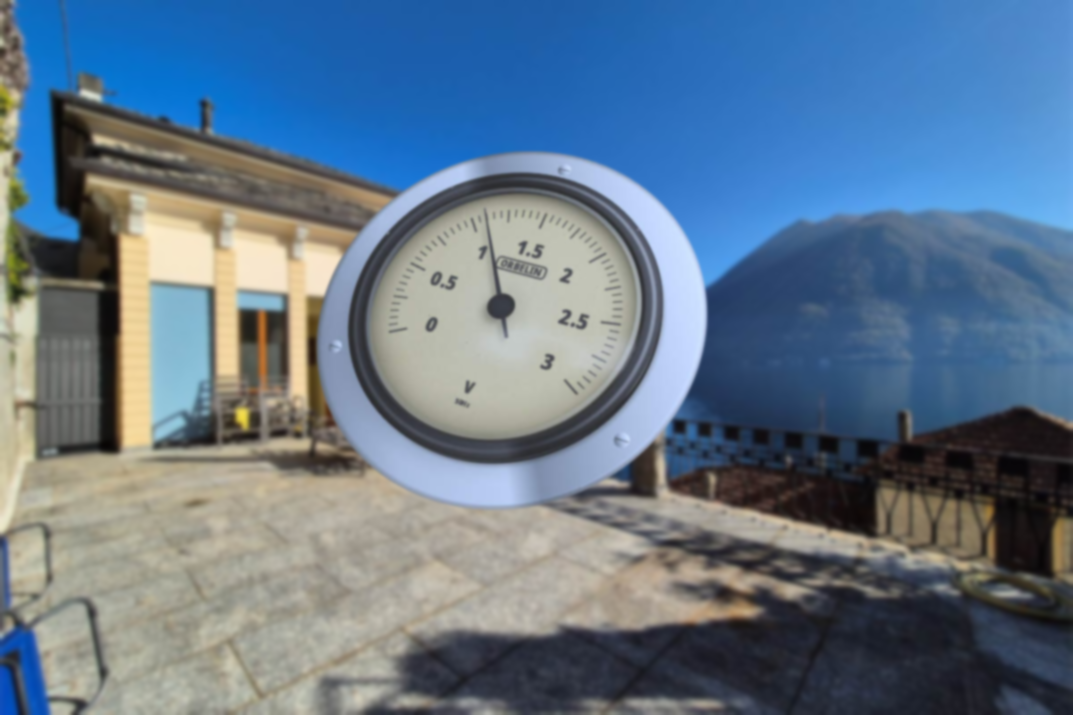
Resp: 1.1
